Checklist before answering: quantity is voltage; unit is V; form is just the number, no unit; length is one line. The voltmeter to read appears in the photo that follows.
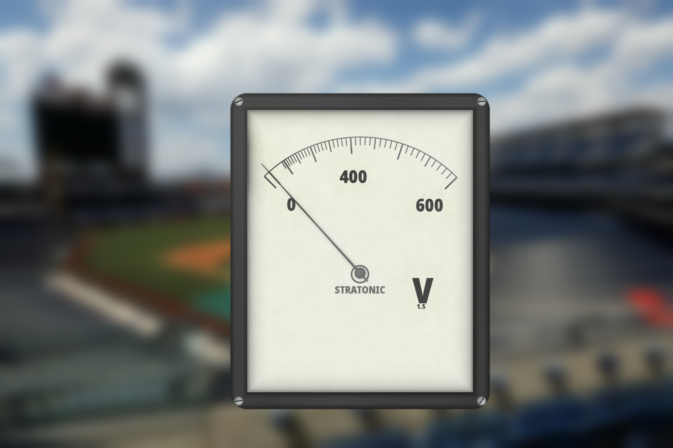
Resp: 100
